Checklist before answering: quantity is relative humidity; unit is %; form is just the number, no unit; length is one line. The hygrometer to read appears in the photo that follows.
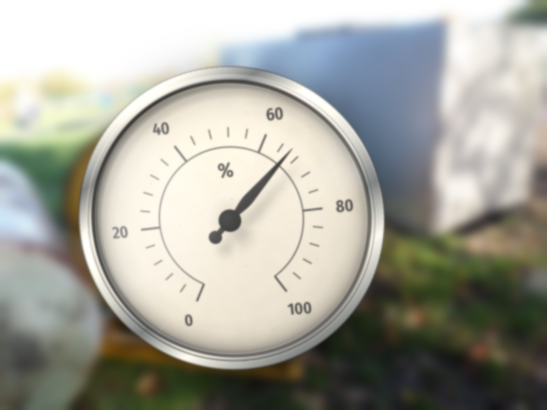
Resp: 66
